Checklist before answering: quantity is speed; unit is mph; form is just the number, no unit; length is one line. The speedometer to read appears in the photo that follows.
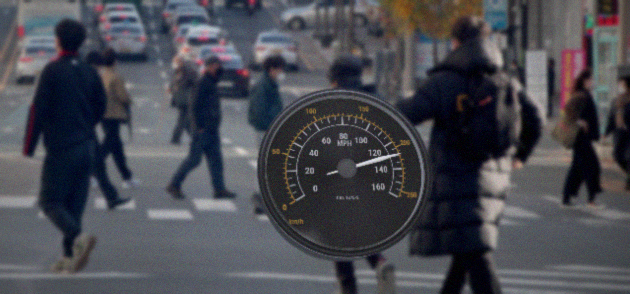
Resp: 130
